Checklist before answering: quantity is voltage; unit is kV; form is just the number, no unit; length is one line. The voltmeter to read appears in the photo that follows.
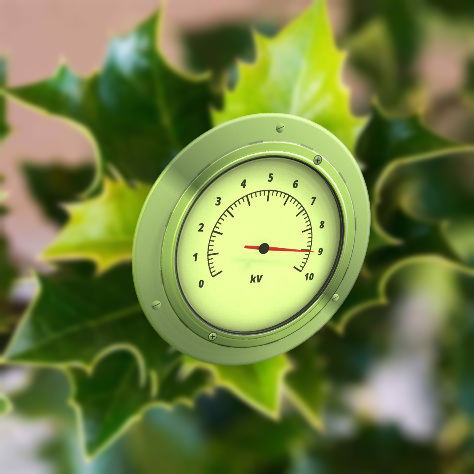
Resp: 9
